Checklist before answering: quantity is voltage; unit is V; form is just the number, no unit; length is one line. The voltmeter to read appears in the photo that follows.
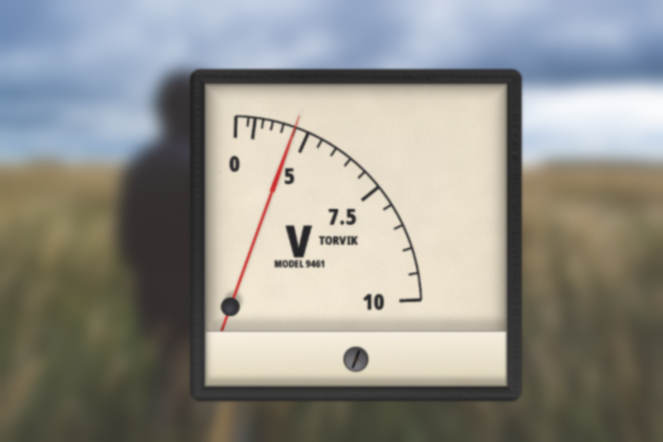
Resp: 4.5
